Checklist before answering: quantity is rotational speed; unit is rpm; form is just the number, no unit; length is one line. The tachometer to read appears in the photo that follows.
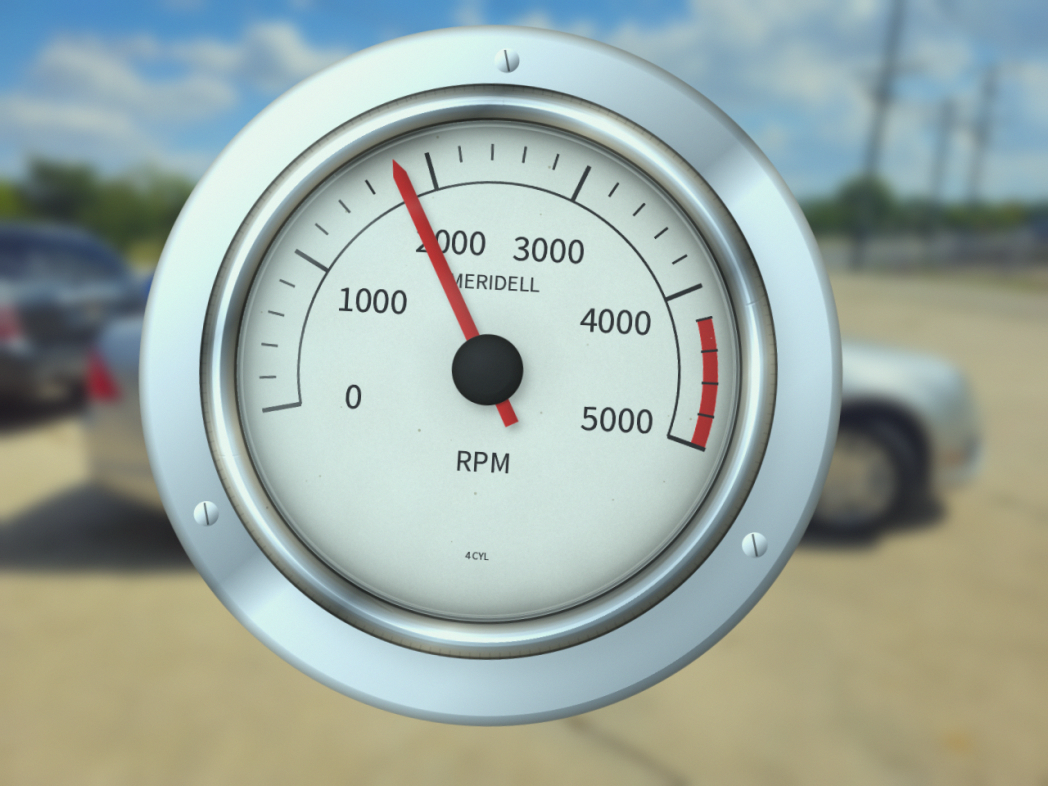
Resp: 1800
